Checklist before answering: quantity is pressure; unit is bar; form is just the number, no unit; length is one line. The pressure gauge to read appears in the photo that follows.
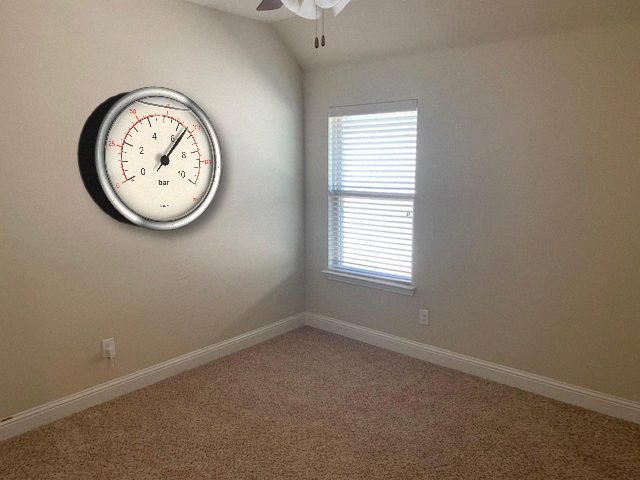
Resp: 6.5
